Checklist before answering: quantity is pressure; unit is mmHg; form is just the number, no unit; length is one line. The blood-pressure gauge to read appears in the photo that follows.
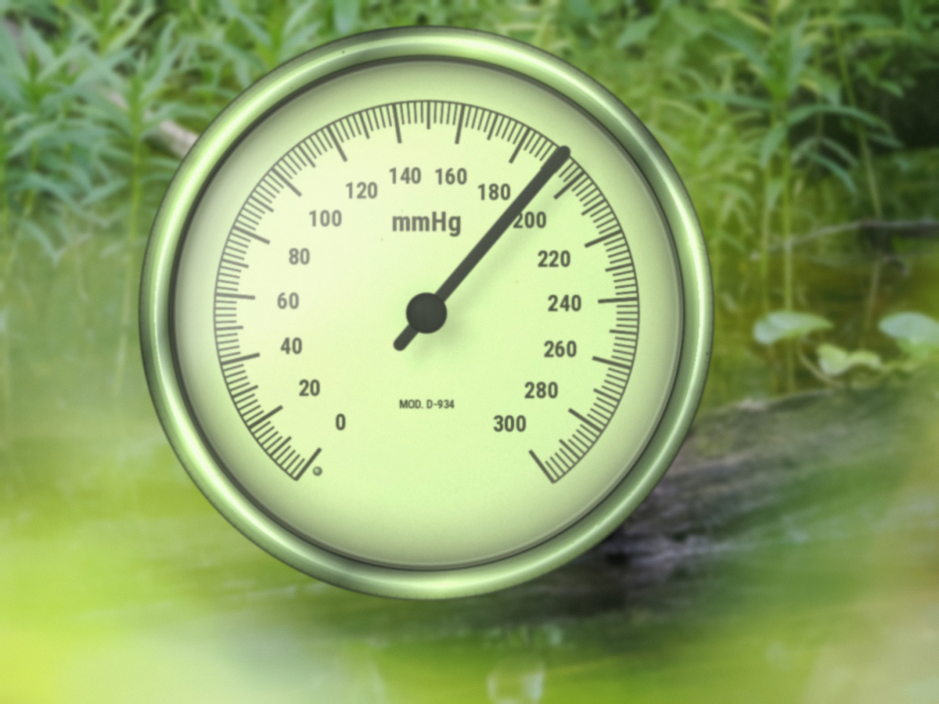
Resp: 192
